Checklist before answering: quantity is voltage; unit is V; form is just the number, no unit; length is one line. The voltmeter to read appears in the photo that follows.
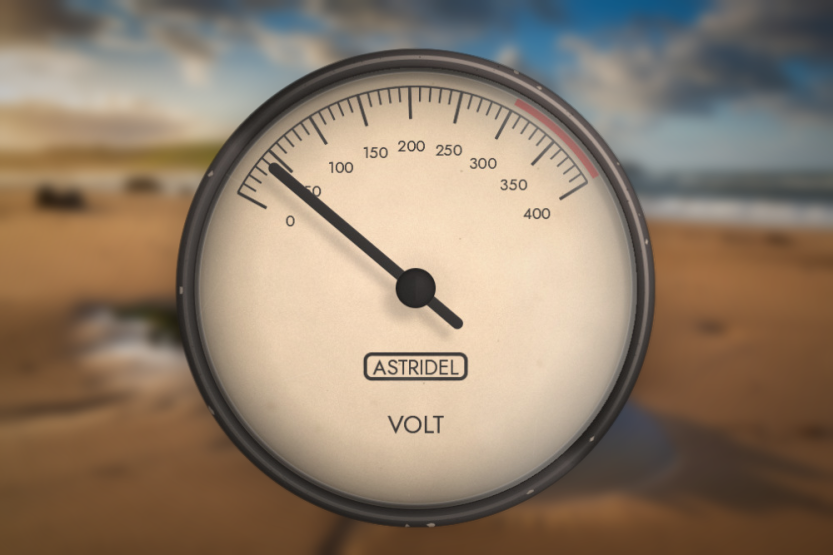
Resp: 40
